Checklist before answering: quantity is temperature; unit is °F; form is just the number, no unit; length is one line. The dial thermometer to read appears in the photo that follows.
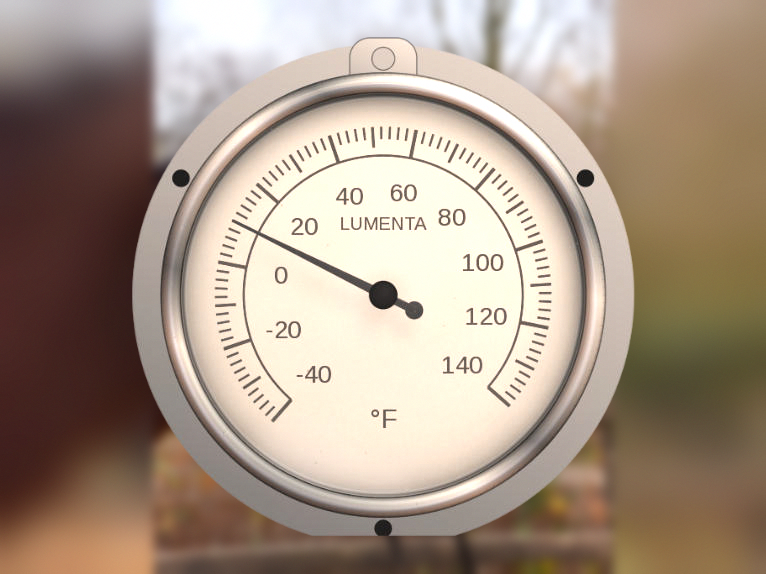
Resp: 10
